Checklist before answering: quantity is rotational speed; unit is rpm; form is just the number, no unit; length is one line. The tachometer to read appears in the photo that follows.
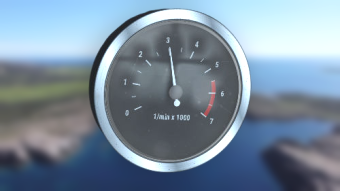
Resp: 3000
